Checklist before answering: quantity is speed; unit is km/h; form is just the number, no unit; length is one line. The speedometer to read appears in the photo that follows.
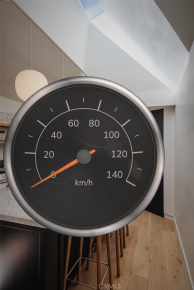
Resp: 0
